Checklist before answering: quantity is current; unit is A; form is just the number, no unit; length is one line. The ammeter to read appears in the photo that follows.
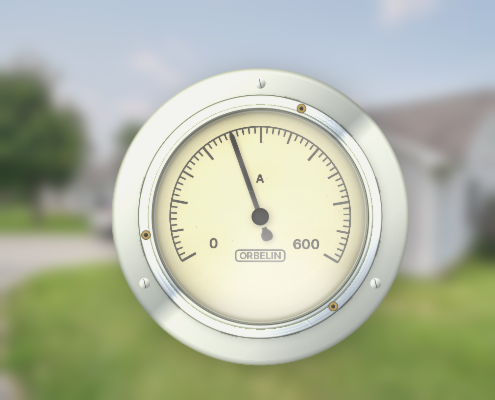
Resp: 250
